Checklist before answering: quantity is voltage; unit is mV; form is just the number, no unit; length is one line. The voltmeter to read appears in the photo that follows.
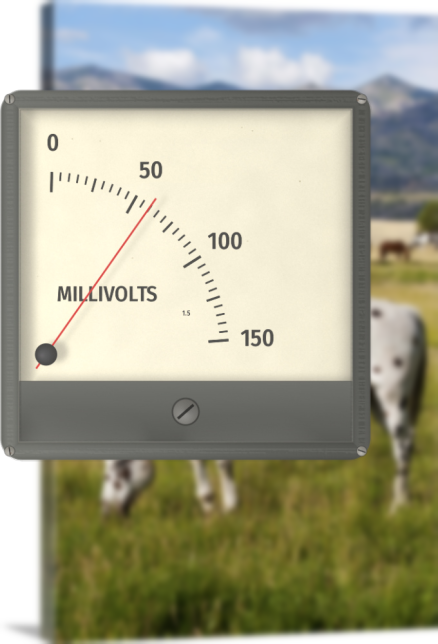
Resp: 60
